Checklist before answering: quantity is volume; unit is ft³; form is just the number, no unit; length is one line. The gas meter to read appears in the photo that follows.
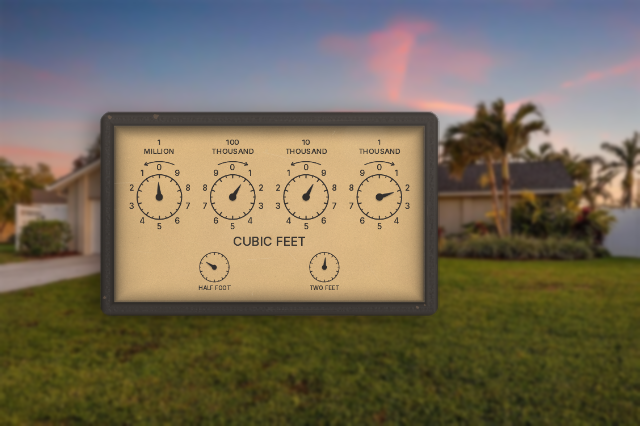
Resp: 9200
